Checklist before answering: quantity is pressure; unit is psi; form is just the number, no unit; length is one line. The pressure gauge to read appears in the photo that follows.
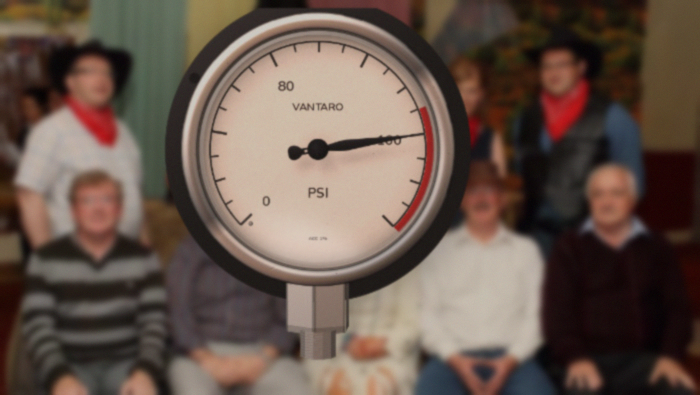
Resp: 160
